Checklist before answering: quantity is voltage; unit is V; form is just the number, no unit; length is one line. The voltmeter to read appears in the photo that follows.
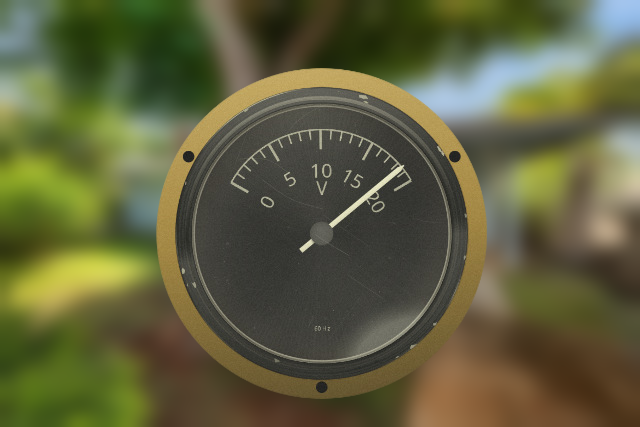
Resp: 18.5
